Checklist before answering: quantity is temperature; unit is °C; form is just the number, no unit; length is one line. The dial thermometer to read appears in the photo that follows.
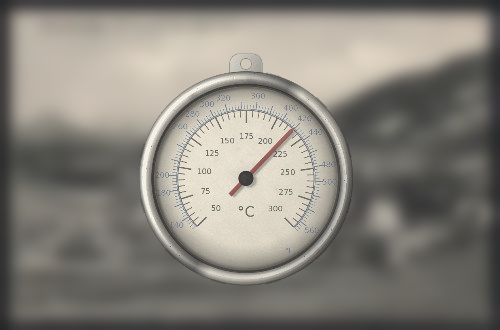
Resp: 215
